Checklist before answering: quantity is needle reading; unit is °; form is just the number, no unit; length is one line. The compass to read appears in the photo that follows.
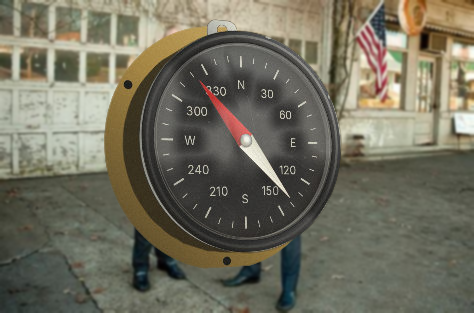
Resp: 320
